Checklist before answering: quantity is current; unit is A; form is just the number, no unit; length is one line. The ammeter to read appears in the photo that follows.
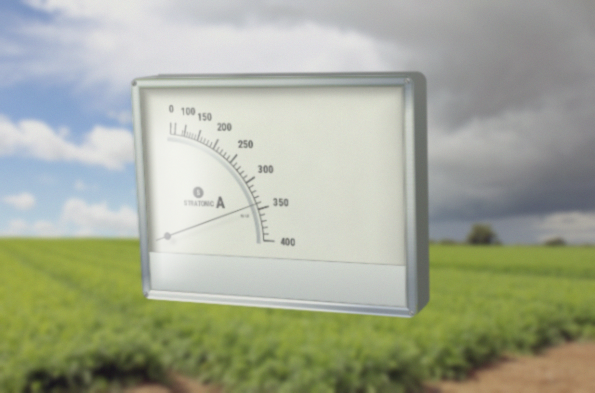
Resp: 340
